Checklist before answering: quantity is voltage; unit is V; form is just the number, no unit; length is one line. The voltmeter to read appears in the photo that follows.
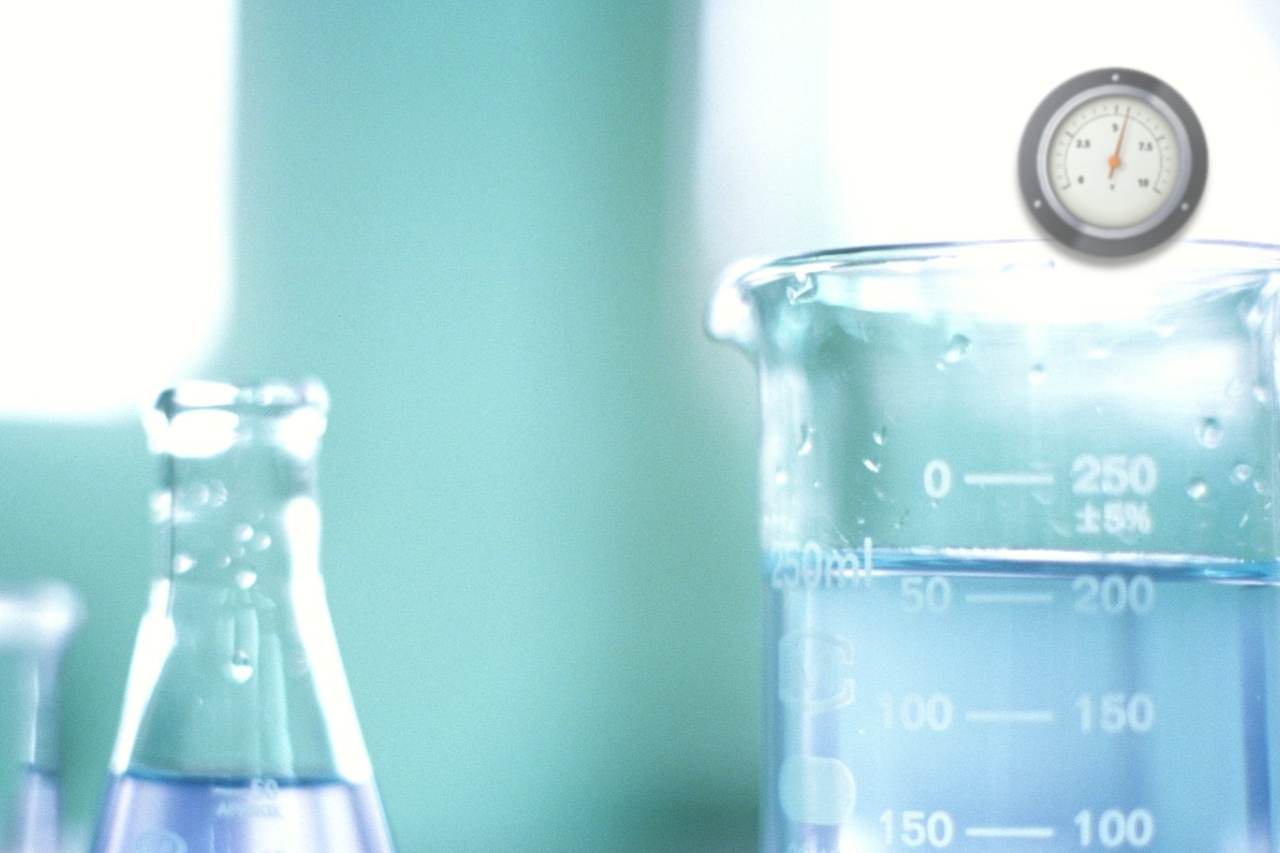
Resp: 5.5
